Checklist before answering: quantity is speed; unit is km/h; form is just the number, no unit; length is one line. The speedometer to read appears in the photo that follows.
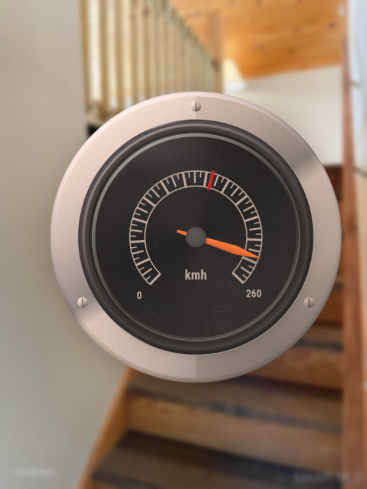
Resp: 235
